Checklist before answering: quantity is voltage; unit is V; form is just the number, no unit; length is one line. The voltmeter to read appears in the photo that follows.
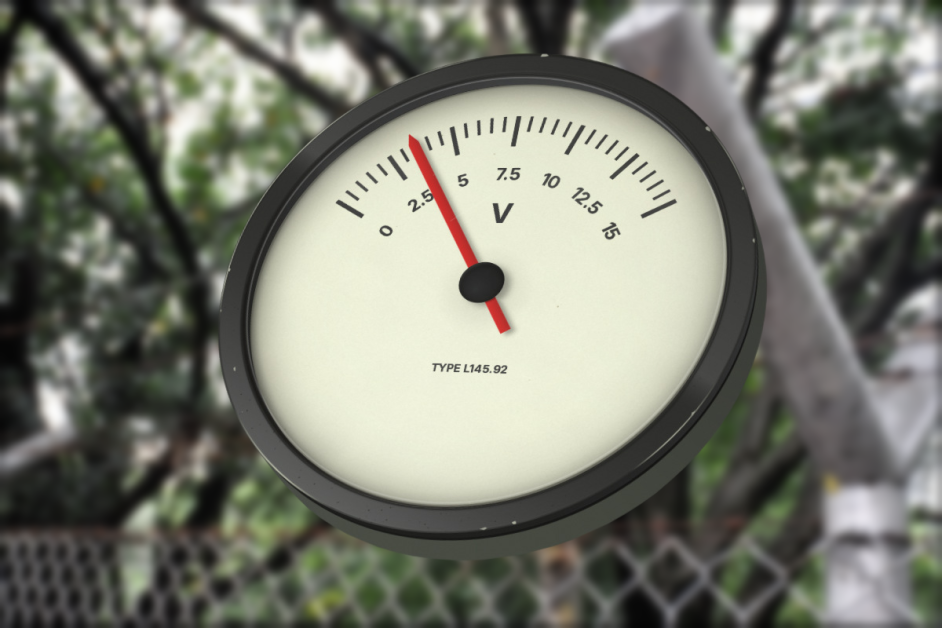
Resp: 3.5
